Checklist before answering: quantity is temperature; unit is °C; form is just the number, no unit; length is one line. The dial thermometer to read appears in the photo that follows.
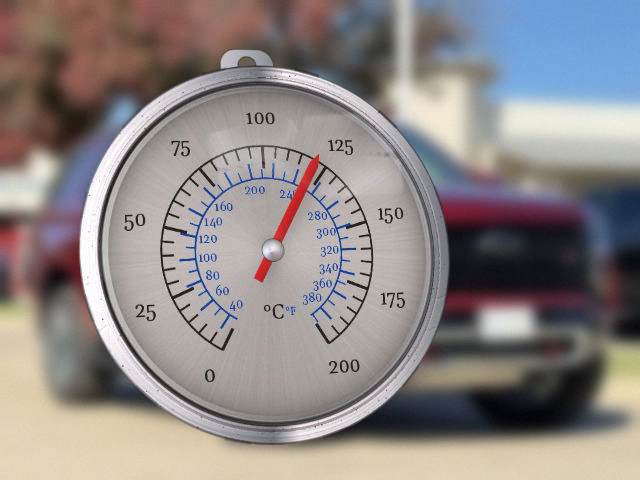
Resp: 120
